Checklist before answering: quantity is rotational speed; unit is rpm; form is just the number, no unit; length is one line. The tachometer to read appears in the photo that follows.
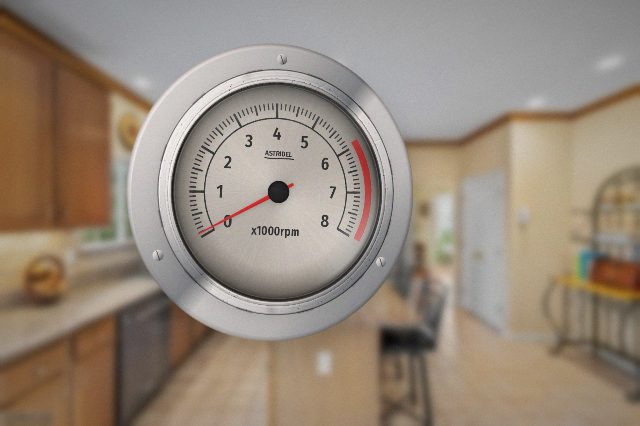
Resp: 100
